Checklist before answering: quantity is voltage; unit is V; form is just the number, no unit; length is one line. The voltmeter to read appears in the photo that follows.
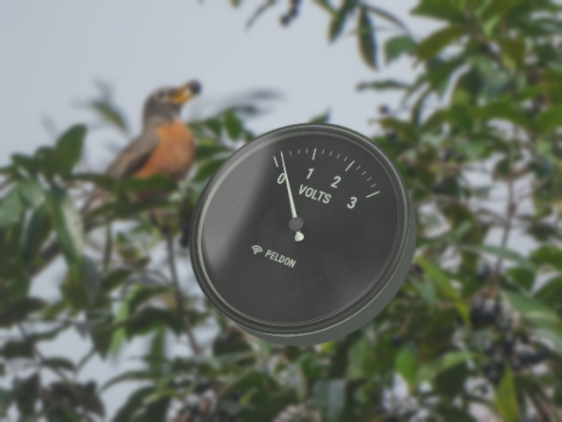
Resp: 0.2
